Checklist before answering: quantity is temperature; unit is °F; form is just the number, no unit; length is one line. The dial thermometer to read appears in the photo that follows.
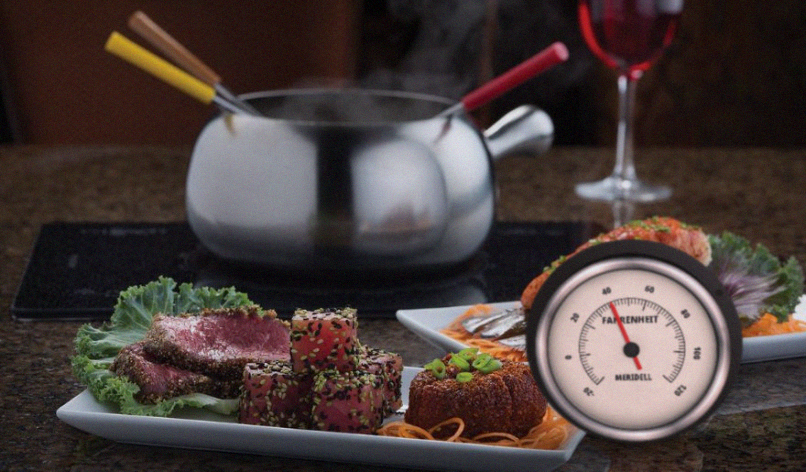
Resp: 40
